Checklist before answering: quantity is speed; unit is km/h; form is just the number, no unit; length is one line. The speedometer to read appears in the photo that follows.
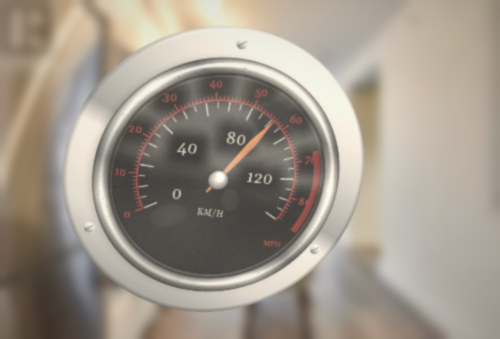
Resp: 90
